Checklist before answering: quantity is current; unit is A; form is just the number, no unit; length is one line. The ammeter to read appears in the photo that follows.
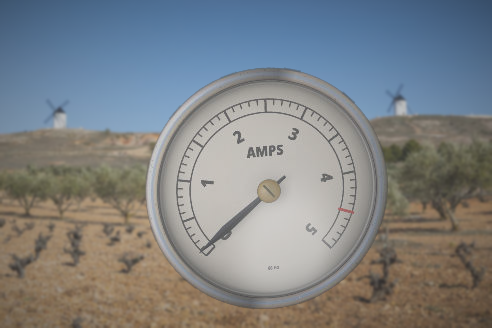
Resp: 0.1
